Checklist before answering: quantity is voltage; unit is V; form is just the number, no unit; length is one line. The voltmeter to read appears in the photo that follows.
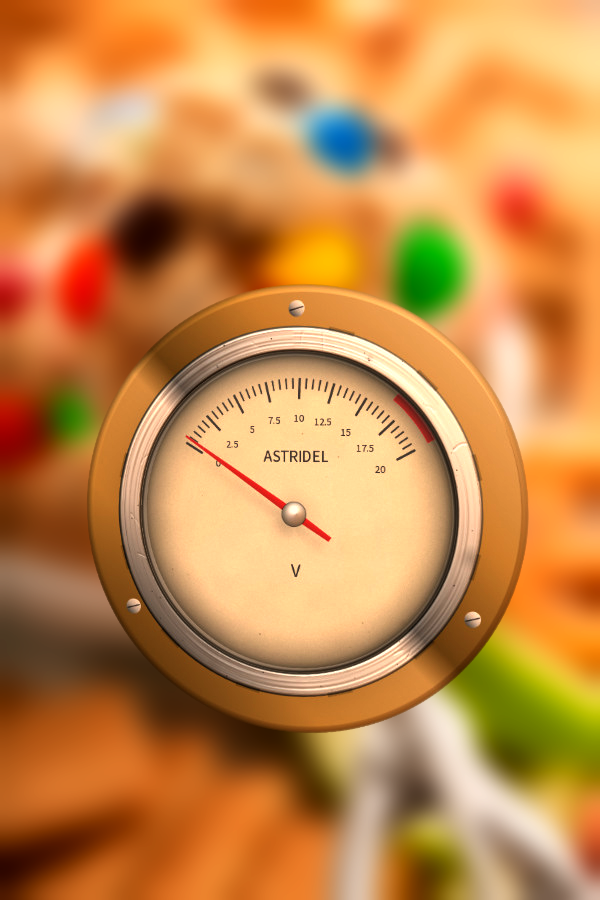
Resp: 0.5
